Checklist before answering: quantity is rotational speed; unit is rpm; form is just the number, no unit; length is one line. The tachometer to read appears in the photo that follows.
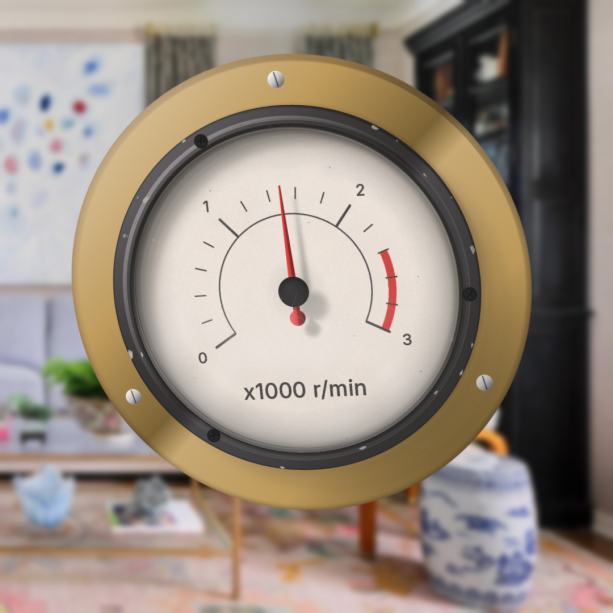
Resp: 1500
